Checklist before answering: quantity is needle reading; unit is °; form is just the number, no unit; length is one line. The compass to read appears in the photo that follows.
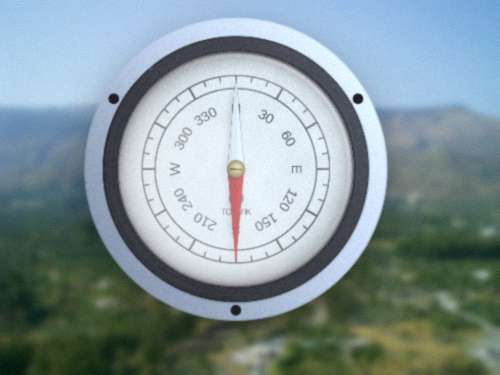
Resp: 180
